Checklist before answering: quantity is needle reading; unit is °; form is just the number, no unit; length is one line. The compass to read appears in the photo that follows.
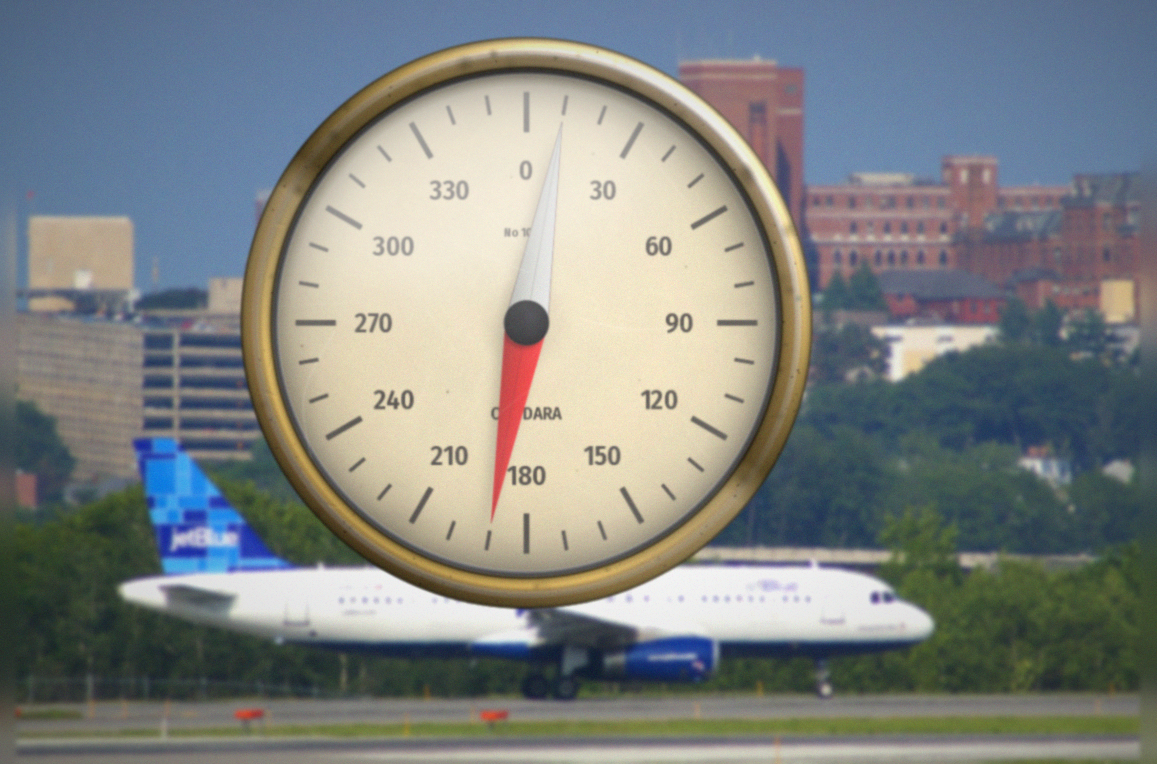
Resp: 190
